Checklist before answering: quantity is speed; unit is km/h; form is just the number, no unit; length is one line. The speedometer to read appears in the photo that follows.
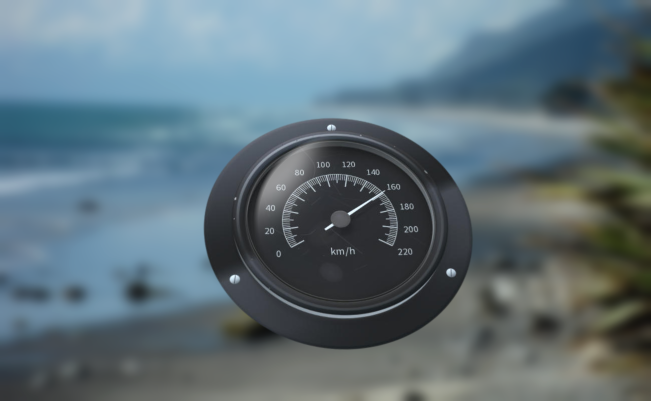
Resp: 160
